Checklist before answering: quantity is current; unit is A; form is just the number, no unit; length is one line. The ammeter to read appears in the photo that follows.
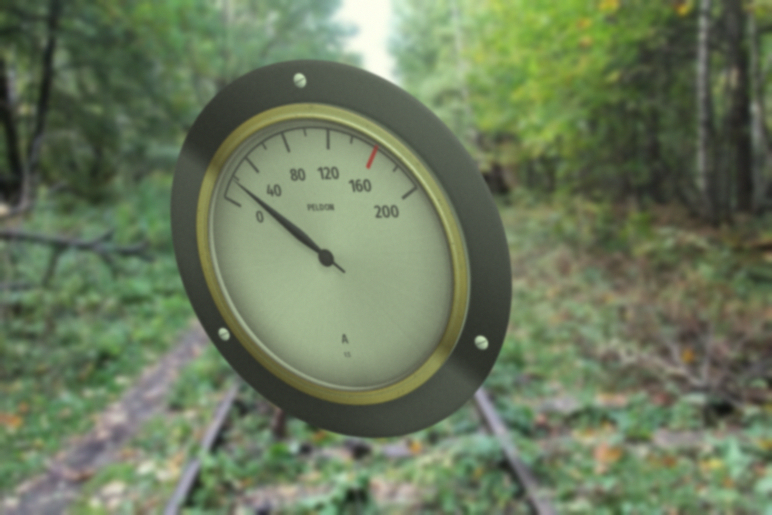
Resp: 20
